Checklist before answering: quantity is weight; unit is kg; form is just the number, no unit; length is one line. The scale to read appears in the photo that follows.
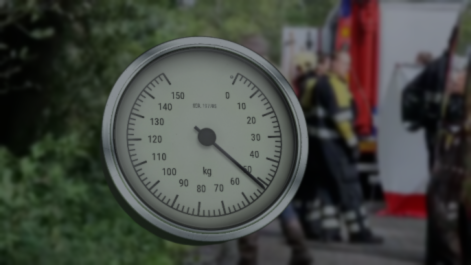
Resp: 52
